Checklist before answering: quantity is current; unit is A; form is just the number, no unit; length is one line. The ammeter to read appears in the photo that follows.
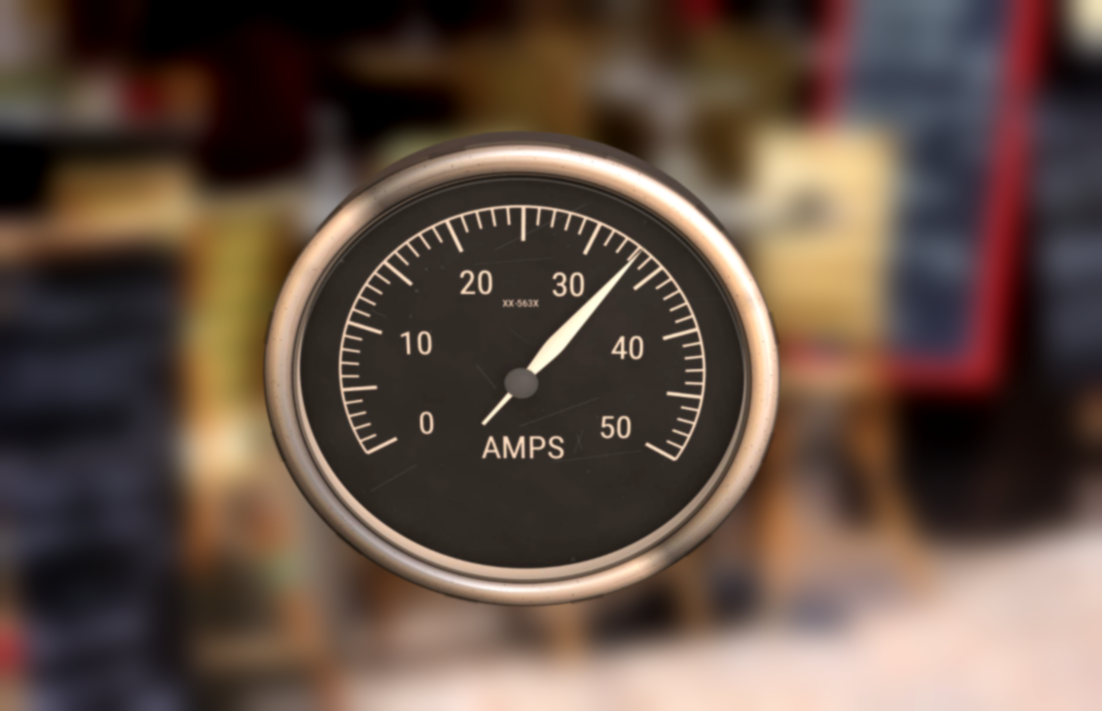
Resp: 33
